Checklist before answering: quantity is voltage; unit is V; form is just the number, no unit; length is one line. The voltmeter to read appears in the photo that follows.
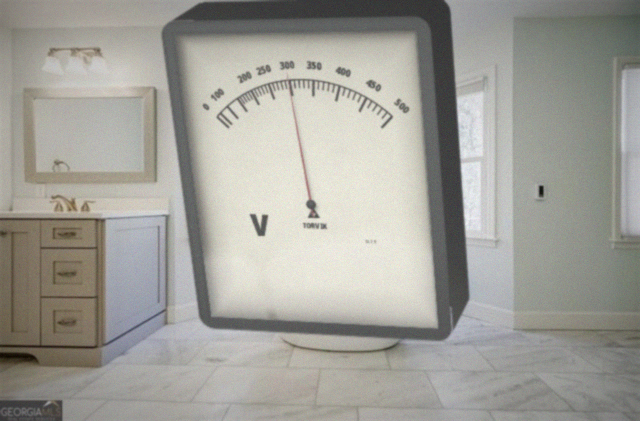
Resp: 300
